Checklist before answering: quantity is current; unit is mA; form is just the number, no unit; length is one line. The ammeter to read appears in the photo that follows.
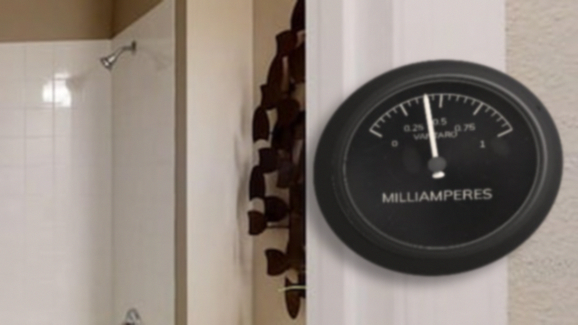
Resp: 0.4
